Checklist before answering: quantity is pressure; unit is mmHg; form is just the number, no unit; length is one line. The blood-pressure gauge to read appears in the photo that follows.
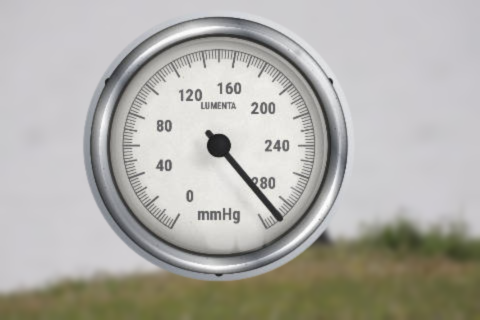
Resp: 290
